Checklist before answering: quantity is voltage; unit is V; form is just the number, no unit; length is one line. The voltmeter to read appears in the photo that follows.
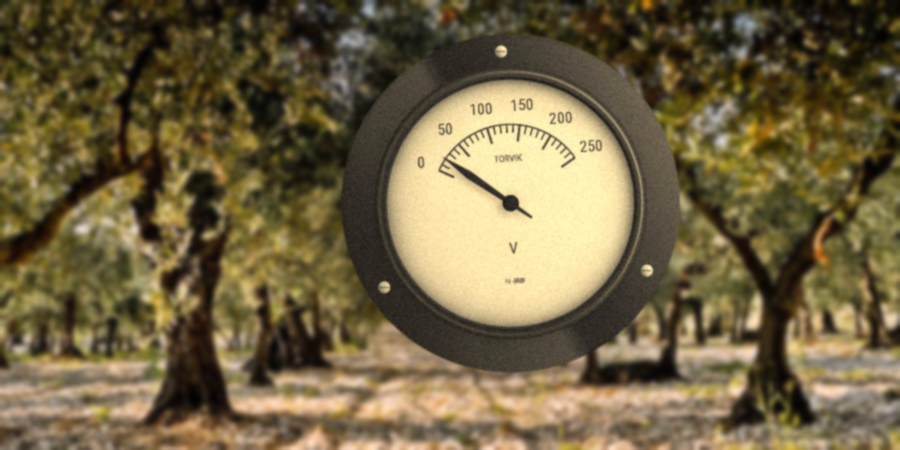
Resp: 20
